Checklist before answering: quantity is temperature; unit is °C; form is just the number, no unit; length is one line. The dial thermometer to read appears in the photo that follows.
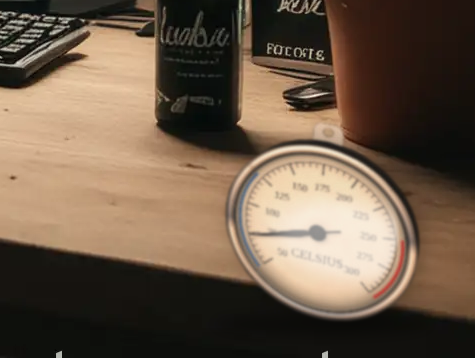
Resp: 75
